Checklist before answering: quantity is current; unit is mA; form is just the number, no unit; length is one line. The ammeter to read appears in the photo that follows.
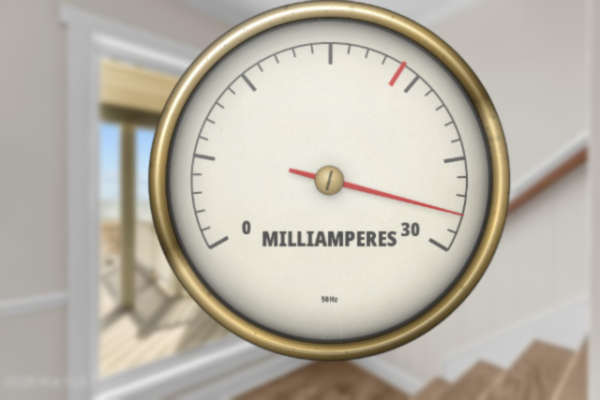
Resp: 28
